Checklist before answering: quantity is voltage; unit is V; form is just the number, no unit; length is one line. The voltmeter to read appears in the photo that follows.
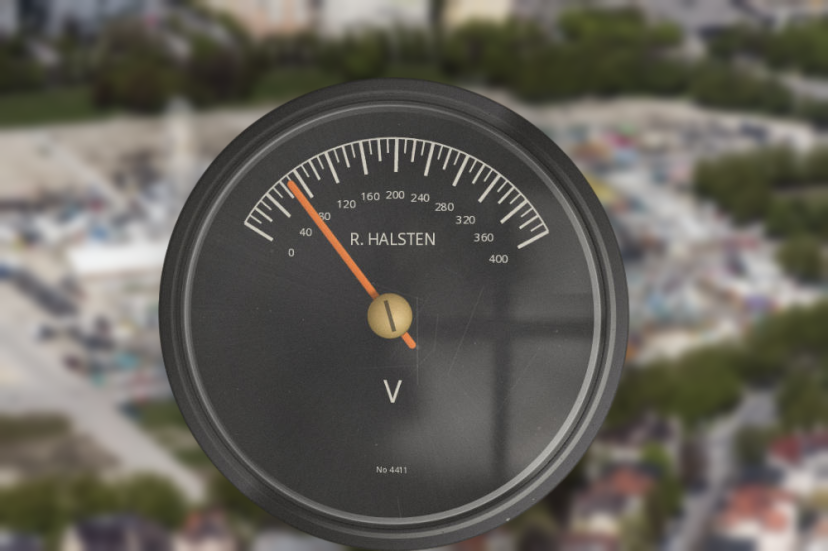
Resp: 70
